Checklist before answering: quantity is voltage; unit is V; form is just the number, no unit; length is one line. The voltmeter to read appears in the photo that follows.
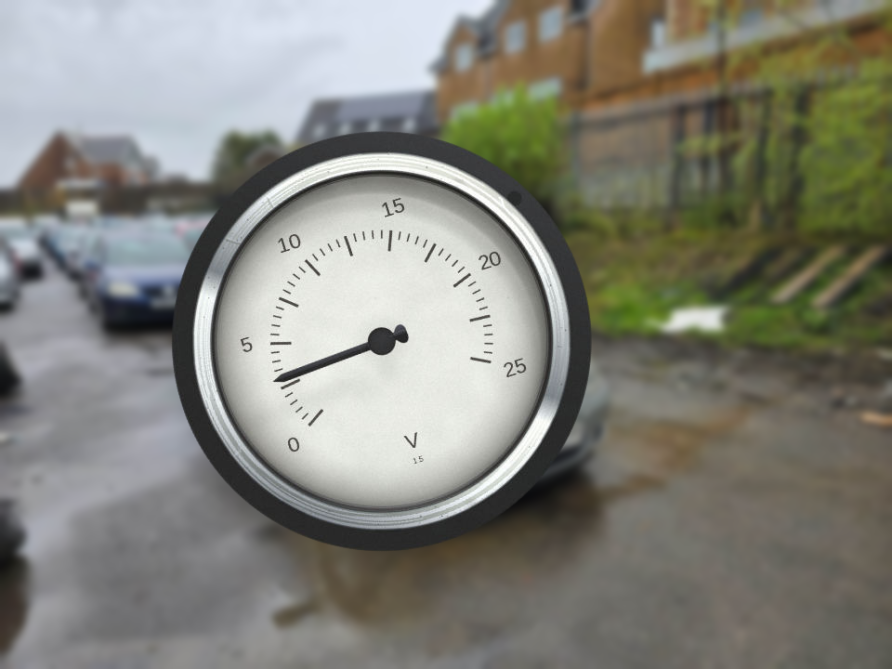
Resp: 3
